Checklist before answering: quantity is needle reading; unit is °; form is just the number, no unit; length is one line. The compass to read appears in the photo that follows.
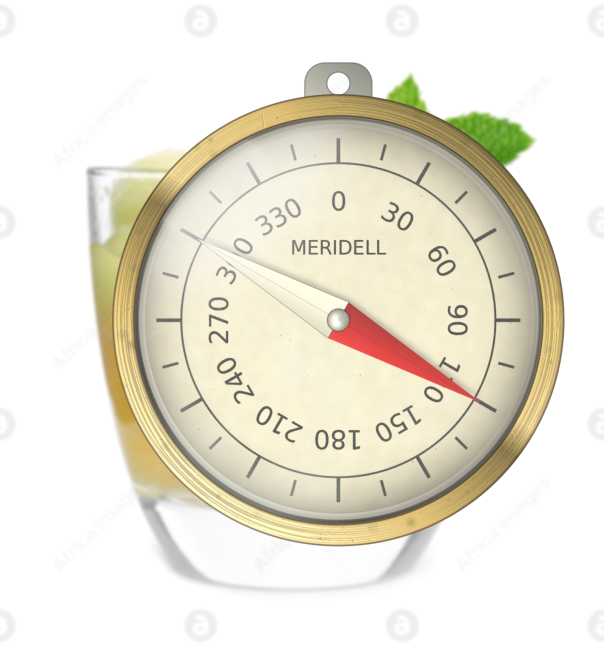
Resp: 120
